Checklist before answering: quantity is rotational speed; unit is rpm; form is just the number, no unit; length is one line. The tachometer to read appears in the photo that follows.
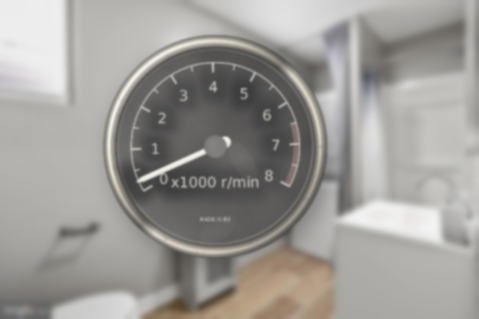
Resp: 250
